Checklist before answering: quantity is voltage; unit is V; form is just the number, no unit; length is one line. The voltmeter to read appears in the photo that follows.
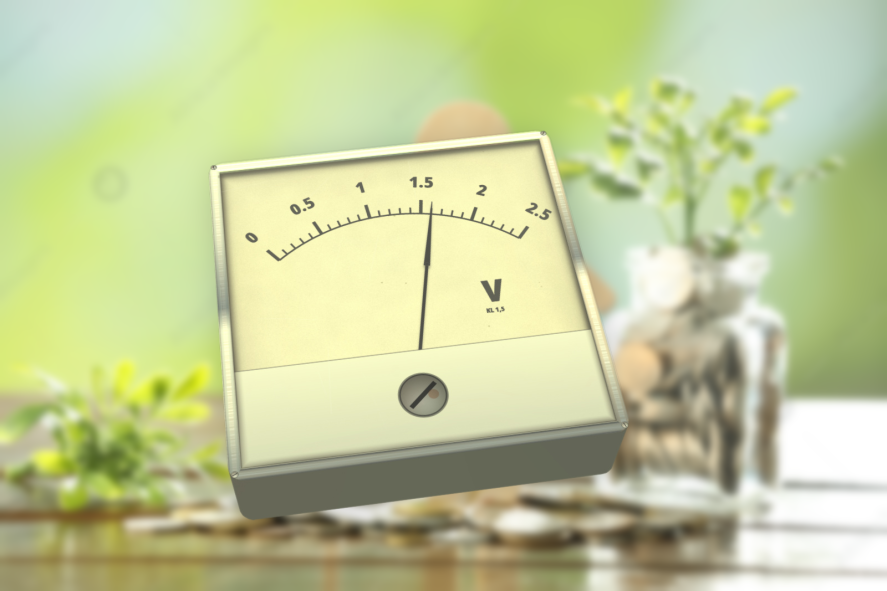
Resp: 1.6
